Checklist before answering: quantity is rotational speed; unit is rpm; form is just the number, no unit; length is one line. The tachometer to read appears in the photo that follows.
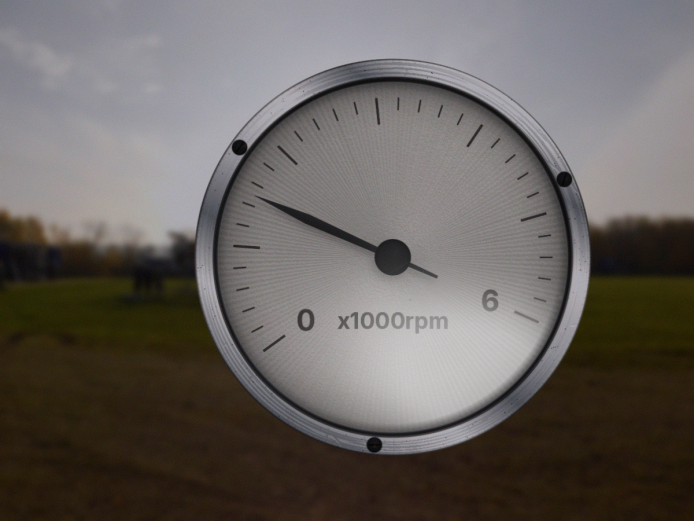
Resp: 1500
